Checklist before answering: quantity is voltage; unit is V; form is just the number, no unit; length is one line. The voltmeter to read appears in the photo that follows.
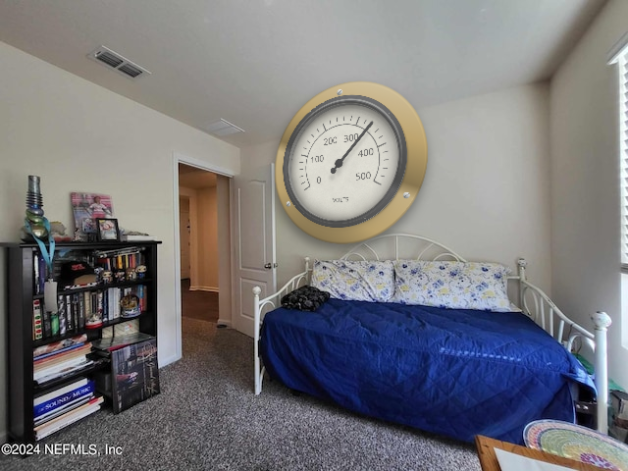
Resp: 340
